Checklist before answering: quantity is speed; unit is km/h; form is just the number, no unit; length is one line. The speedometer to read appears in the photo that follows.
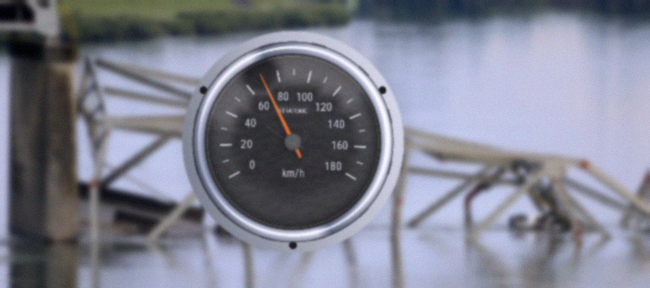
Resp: 70
